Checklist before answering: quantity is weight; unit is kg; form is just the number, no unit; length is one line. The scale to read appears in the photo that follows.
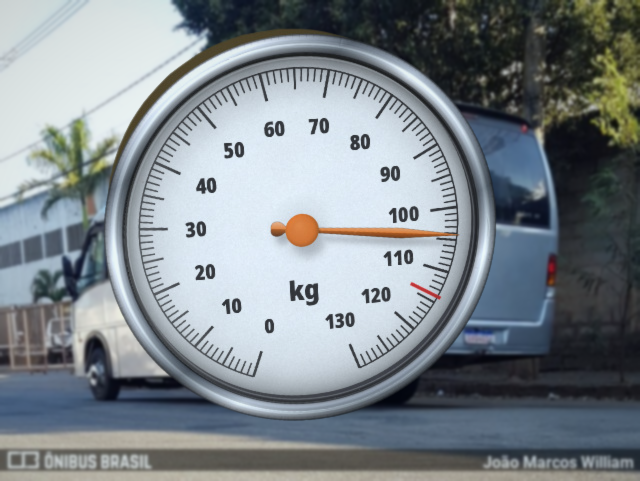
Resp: 104
